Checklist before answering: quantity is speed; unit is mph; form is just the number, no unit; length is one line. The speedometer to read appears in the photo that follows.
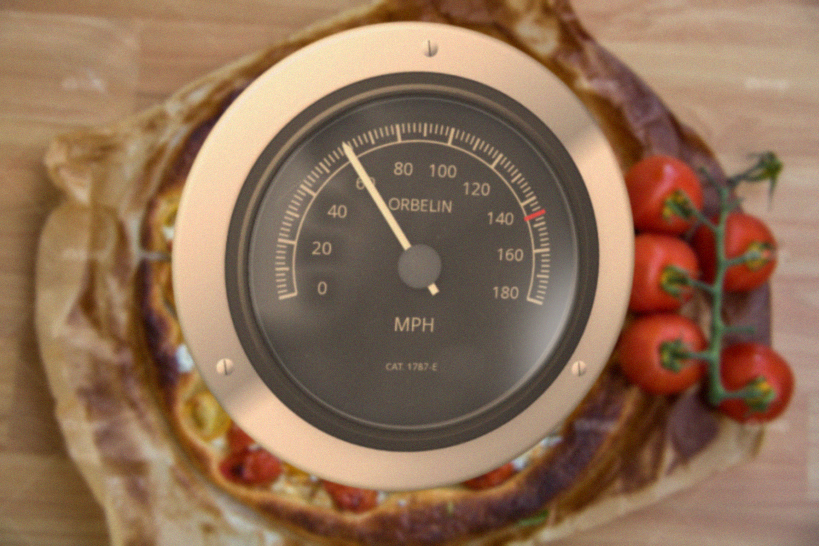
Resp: 60
